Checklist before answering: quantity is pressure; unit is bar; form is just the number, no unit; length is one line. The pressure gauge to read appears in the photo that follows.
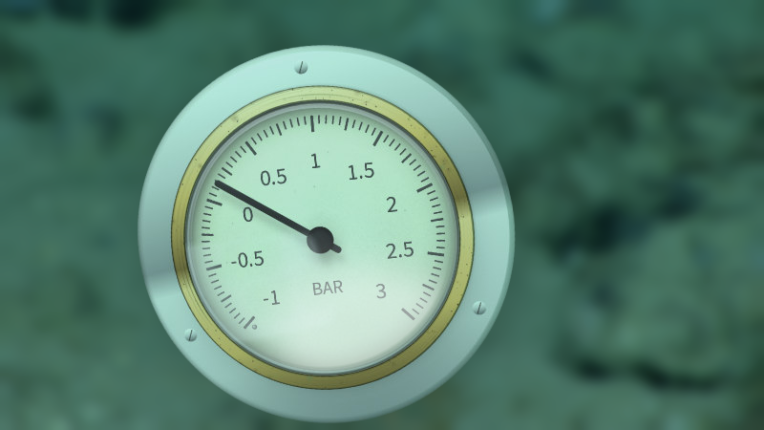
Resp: 0.15
